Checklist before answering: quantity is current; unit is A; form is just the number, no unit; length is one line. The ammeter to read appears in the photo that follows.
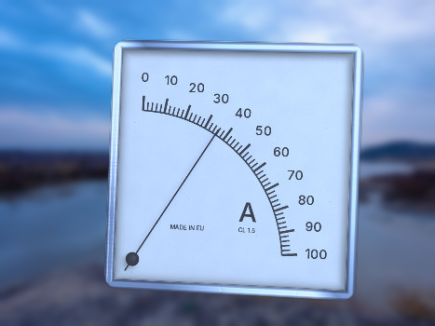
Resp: 36
